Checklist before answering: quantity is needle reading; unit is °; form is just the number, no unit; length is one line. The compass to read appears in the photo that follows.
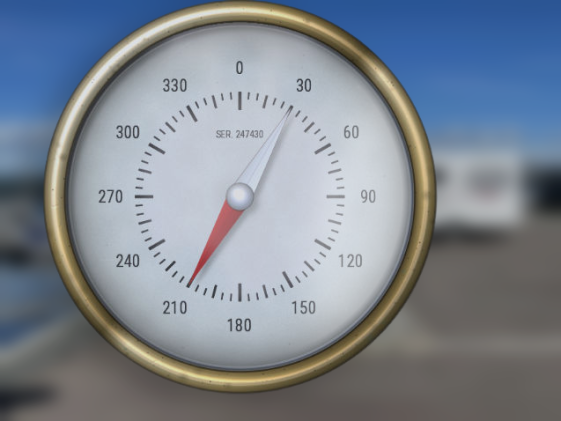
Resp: 210
